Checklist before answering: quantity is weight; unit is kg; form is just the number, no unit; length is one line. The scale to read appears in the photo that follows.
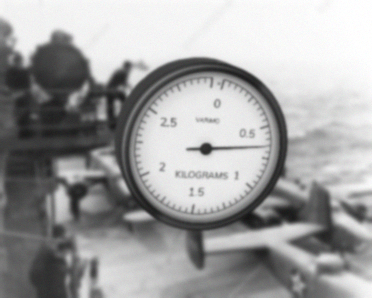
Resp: 0.65
